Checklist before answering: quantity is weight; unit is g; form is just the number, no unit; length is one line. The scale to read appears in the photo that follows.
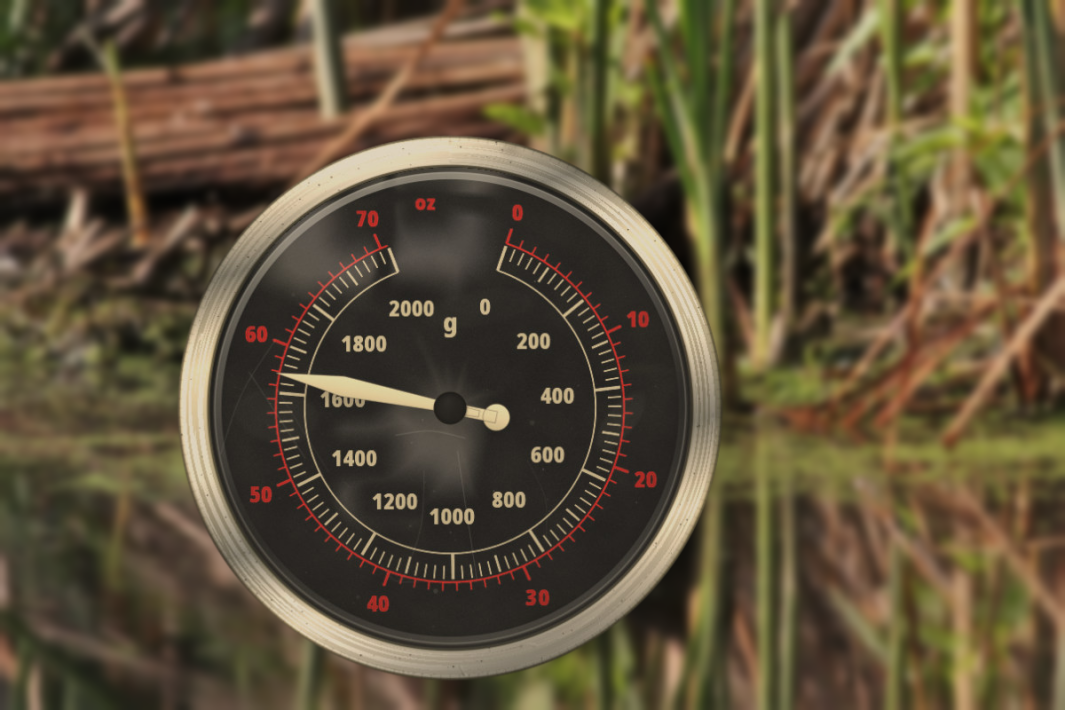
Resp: 1640
